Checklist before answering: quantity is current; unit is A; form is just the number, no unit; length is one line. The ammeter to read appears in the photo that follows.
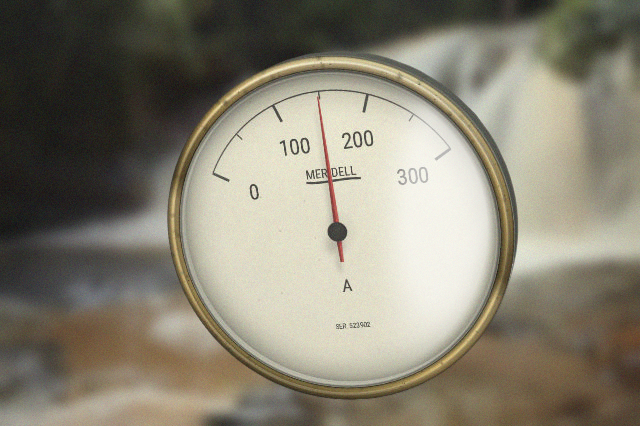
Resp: 150
